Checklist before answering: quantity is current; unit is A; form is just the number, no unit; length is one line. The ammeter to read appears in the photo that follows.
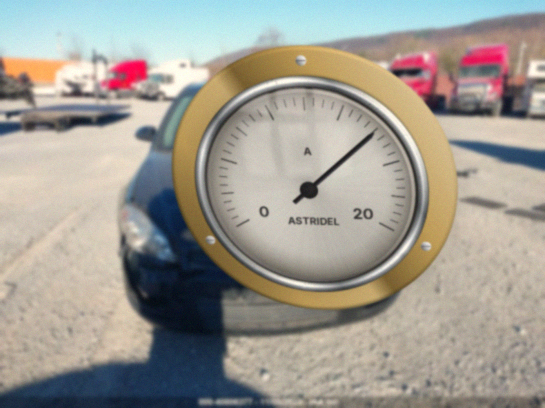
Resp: 14
